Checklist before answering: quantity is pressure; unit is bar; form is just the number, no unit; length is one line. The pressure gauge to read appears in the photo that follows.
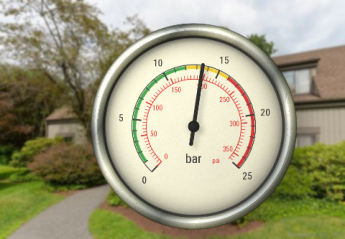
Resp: 13.5
